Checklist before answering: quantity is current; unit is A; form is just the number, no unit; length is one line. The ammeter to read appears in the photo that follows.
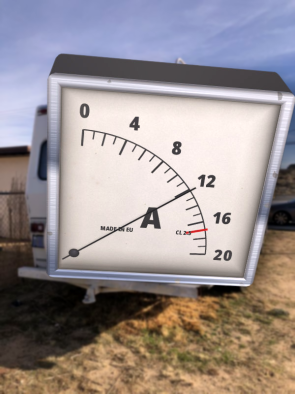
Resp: 12
